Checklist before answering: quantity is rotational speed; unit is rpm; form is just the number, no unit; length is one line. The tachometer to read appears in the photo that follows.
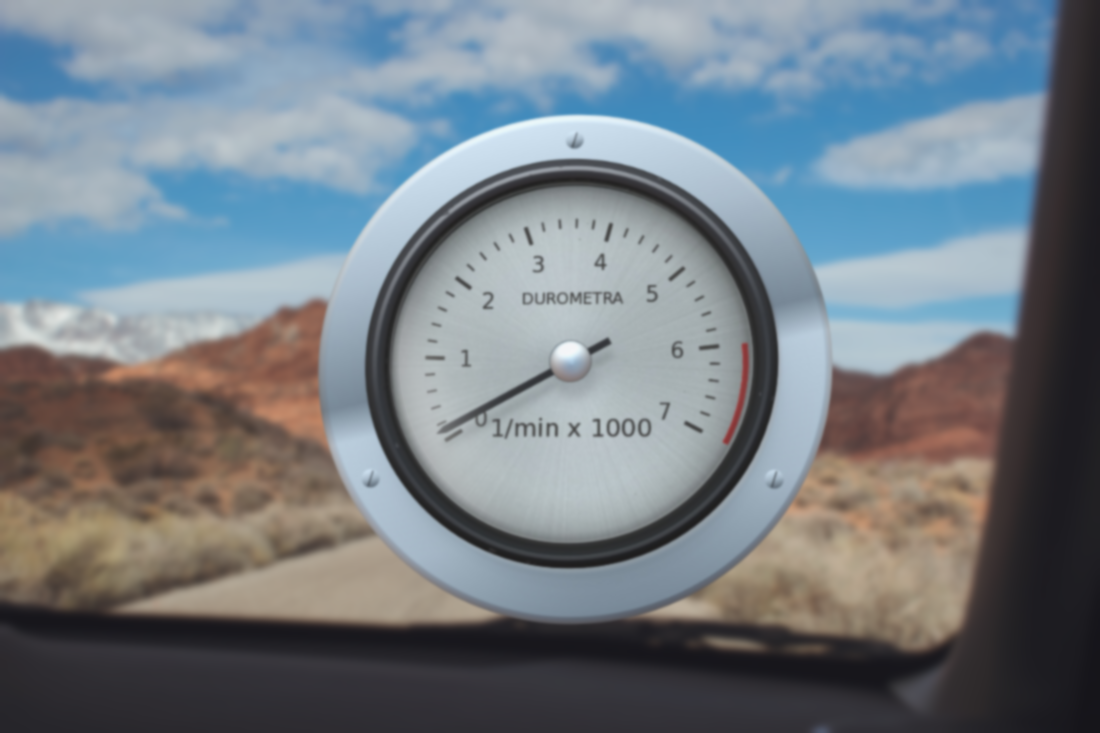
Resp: 100
